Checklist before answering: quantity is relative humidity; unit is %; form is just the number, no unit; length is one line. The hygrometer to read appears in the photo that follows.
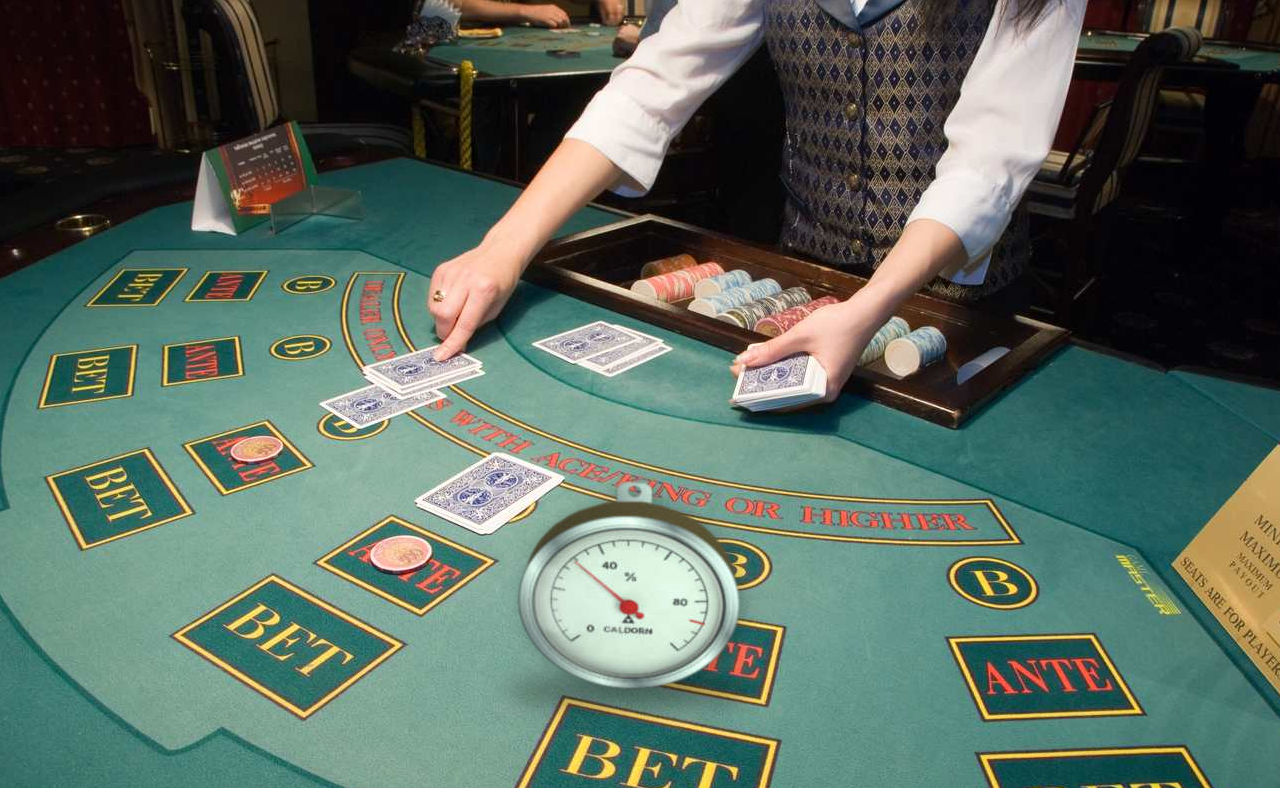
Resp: 32
